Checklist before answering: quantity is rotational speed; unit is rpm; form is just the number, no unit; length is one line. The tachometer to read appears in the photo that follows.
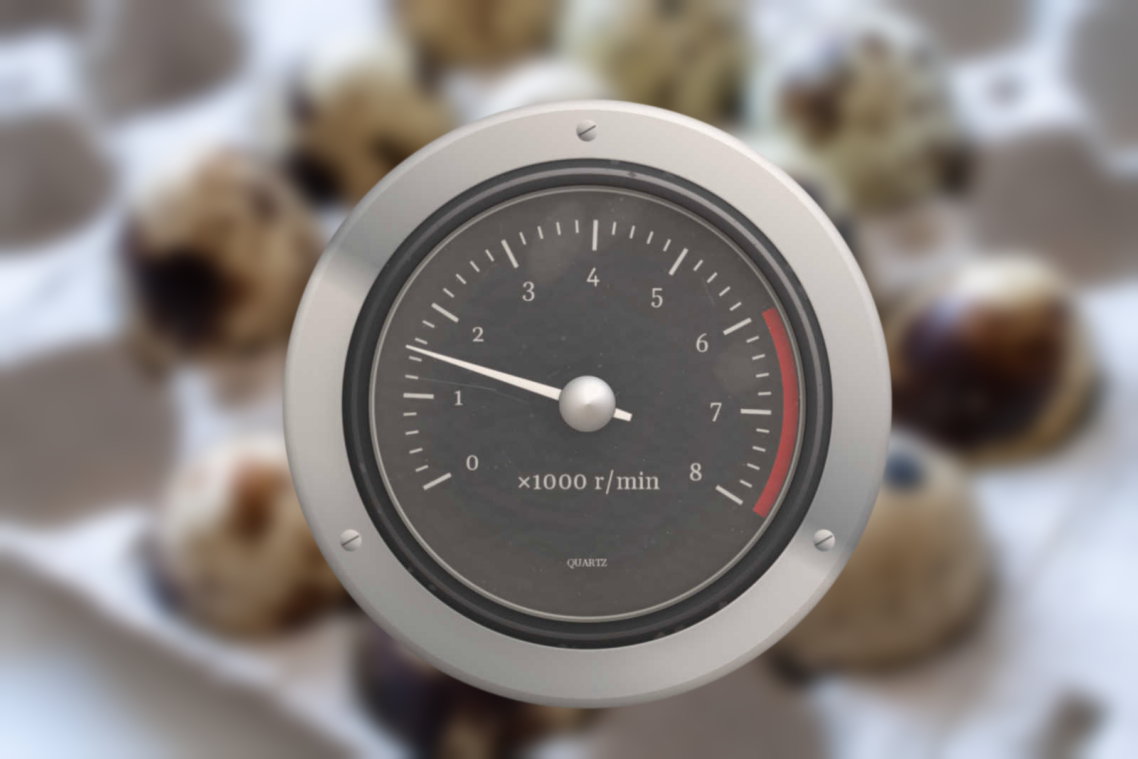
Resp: 1500
